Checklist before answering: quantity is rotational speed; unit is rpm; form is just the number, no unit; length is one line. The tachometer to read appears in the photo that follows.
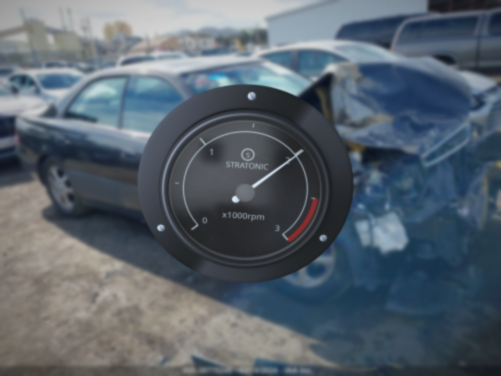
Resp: 2000
